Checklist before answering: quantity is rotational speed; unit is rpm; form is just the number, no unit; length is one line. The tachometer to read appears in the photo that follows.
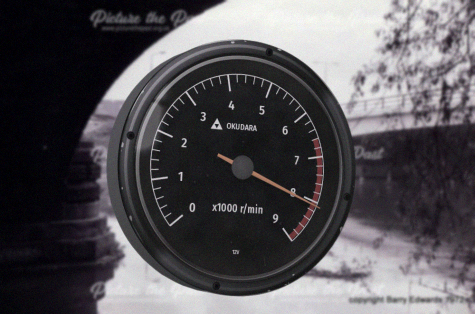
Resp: 8100
